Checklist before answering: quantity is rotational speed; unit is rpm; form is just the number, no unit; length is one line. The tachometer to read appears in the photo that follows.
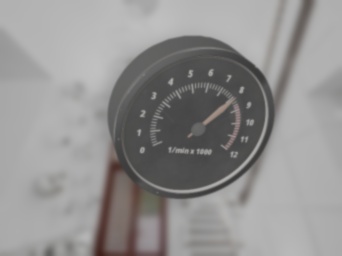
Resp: 8000
